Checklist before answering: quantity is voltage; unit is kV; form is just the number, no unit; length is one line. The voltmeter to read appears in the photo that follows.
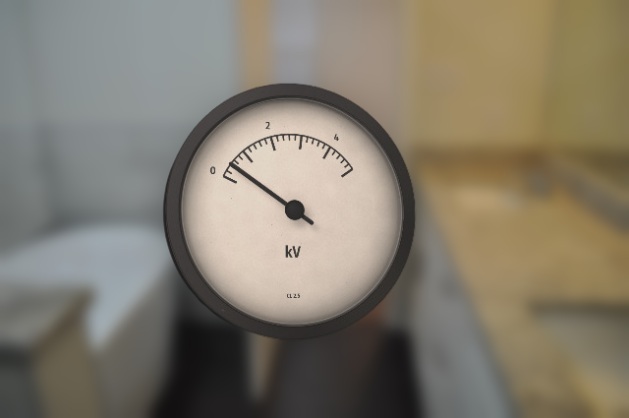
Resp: 0.4
